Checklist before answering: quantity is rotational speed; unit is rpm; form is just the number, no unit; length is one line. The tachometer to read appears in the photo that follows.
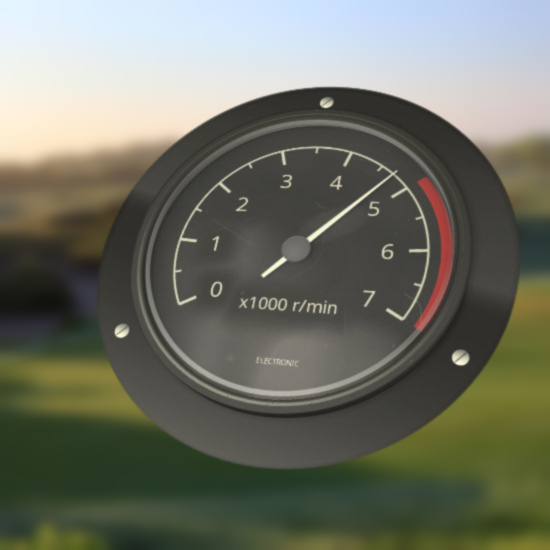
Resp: 4750
